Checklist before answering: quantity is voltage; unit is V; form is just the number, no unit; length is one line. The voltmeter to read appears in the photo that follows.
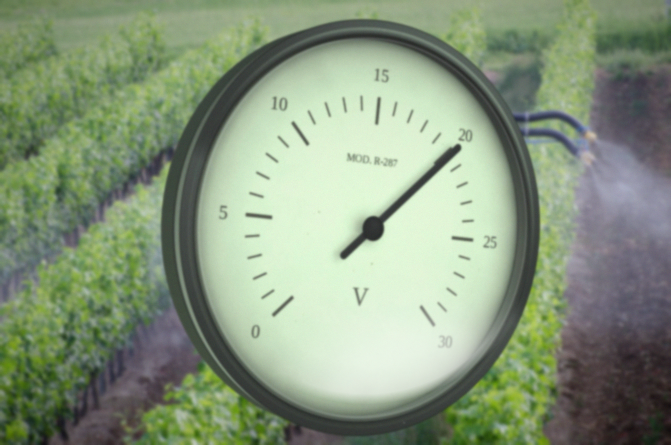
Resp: 20
